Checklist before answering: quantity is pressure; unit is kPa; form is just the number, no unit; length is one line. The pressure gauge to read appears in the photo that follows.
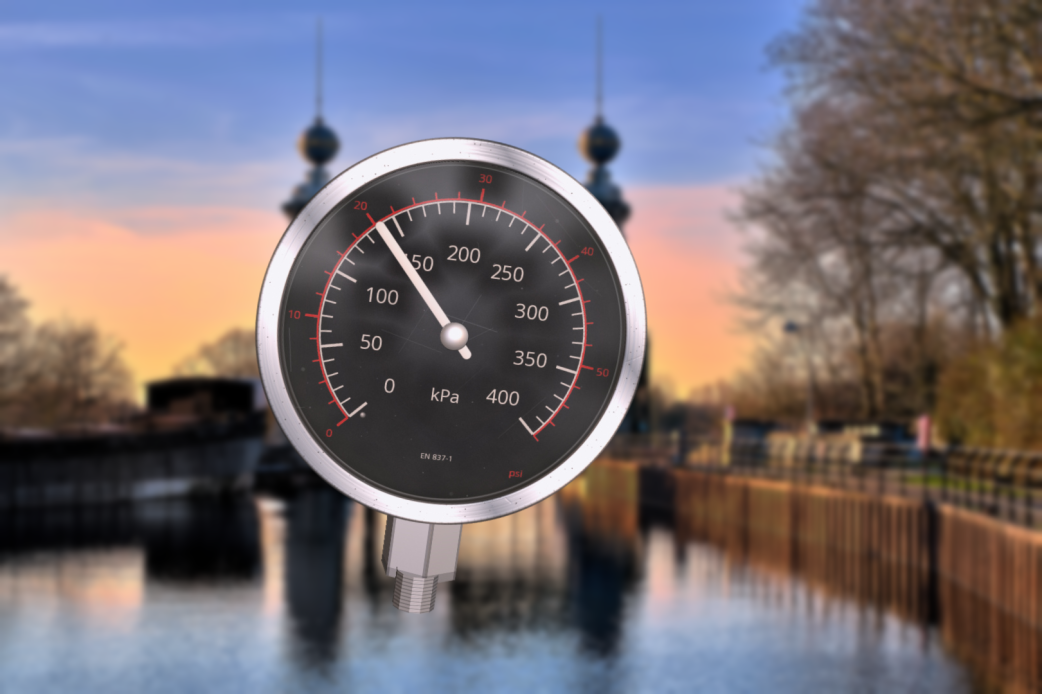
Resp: 140
